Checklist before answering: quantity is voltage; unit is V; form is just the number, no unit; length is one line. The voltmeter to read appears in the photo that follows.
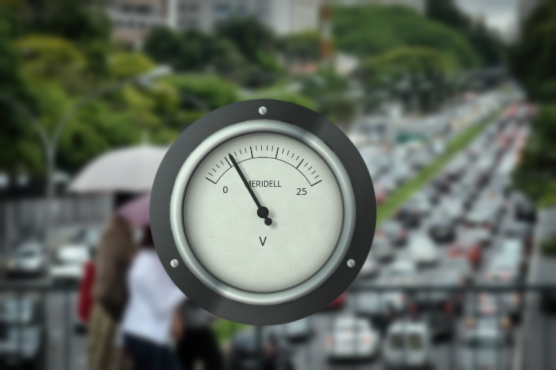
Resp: 6
